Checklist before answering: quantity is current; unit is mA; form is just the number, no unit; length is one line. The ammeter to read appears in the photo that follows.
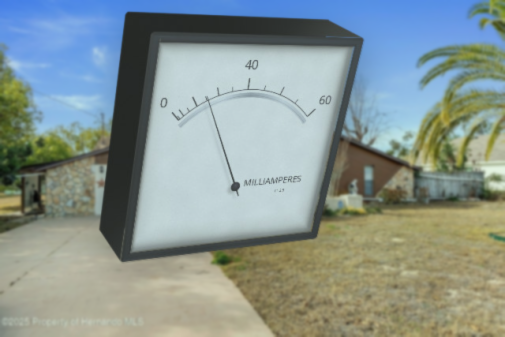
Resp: 25
